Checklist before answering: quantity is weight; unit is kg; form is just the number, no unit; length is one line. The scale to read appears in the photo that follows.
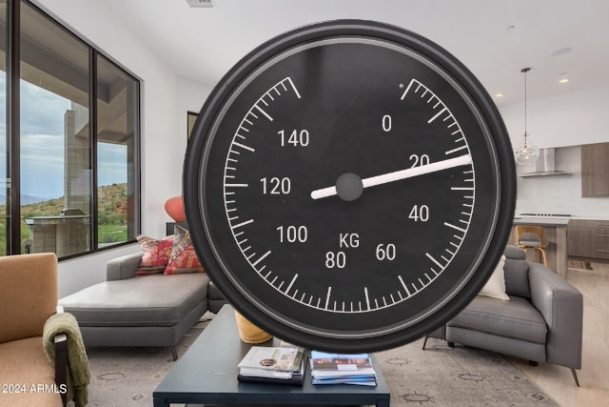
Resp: 23
